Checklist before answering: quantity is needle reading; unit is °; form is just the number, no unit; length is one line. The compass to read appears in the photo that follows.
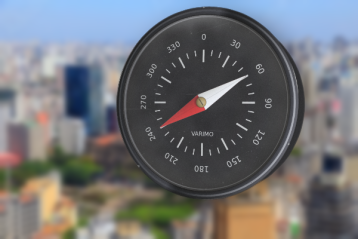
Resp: 240
